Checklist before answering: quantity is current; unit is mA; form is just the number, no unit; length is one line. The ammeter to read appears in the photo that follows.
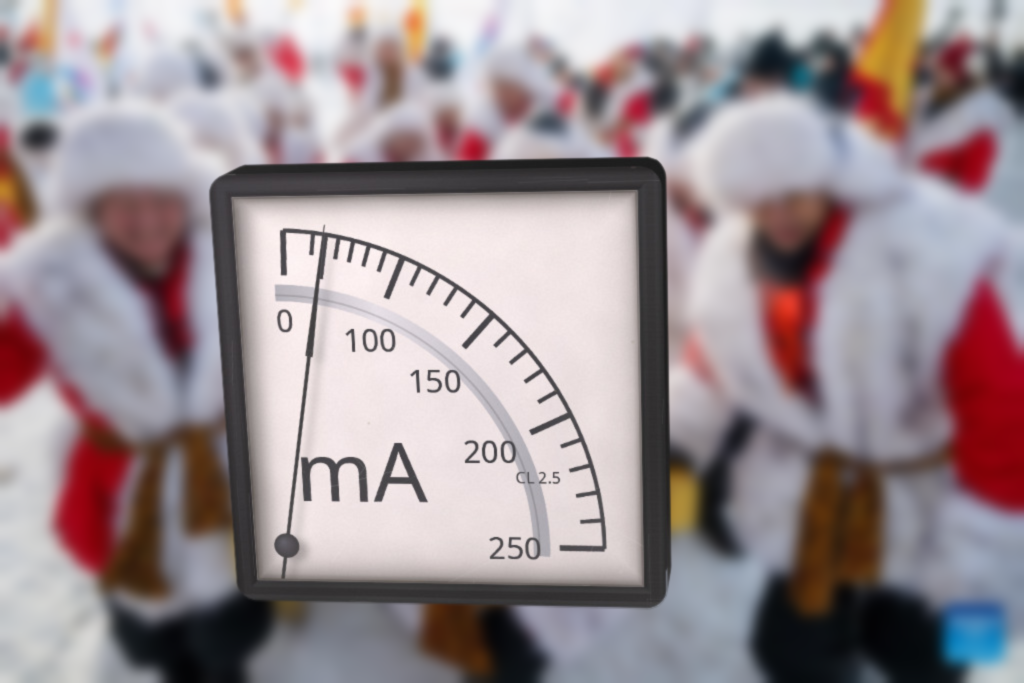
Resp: 50
